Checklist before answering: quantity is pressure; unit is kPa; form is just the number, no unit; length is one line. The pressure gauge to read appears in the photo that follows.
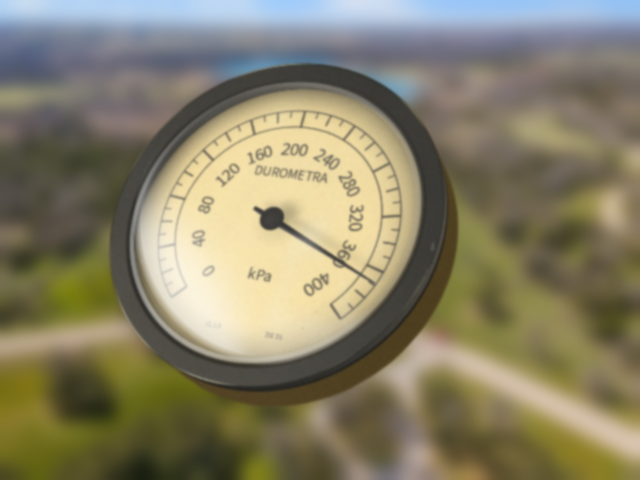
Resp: 370
